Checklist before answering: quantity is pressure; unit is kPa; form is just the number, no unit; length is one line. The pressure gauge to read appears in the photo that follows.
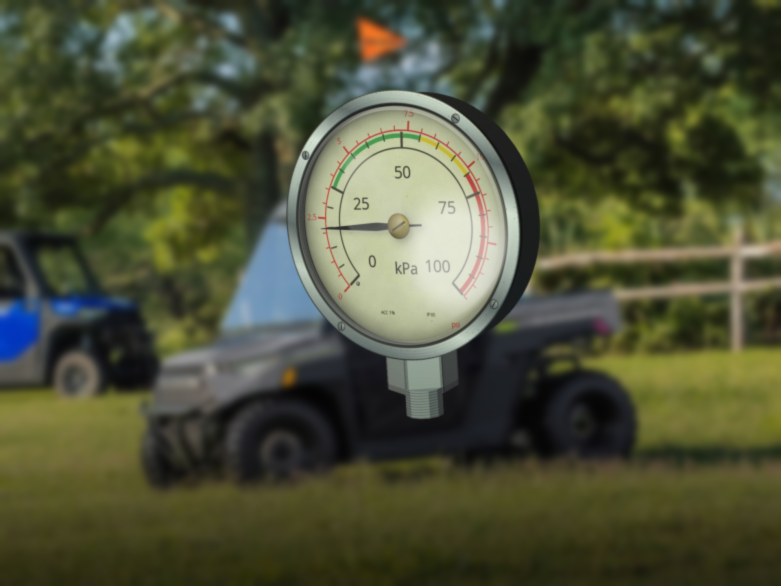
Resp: 15
